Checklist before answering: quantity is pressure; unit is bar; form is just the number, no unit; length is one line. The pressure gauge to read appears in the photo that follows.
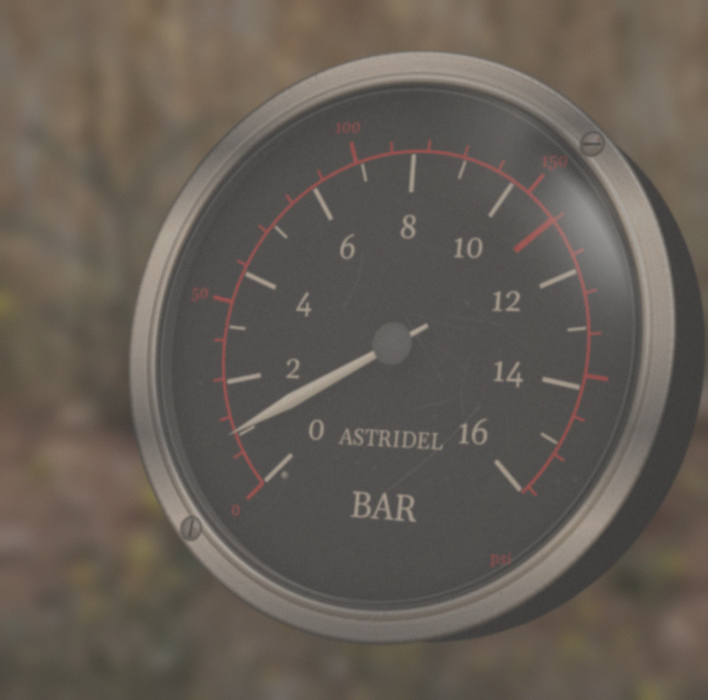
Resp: 1
